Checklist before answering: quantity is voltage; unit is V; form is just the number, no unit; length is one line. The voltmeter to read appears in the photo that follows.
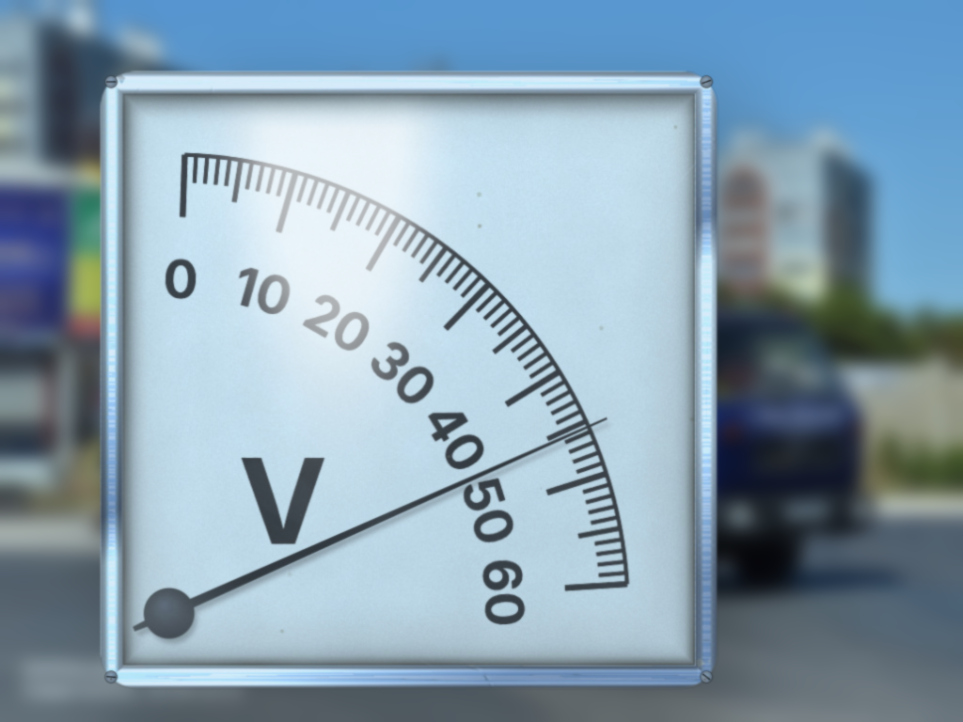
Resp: 45.5
